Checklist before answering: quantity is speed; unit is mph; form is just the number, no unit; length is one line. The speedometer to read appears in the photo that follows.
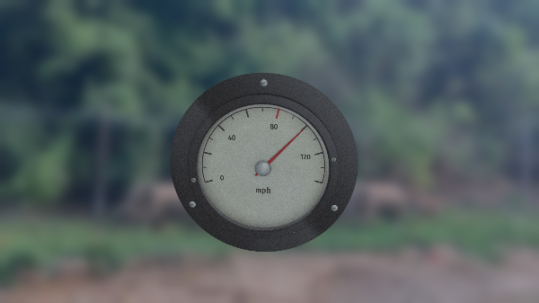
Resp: 100
